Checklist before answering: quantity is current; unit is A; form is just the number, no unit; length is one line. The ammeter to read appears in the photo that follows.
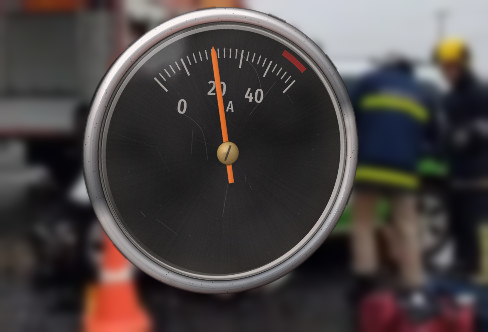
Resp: 20
